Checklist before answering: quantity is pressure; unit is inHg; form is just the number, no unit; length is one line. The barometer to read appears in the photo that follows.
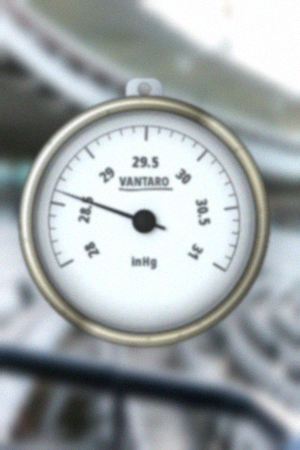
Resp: 28.6
